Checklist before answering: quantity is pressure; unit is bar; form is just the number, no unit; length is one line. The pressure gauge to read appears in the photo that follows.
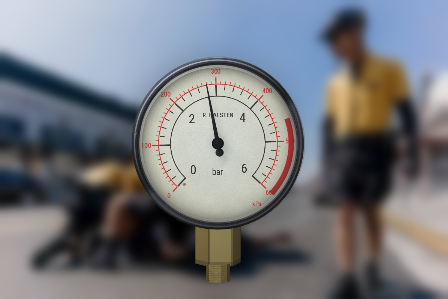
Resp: 2.8
